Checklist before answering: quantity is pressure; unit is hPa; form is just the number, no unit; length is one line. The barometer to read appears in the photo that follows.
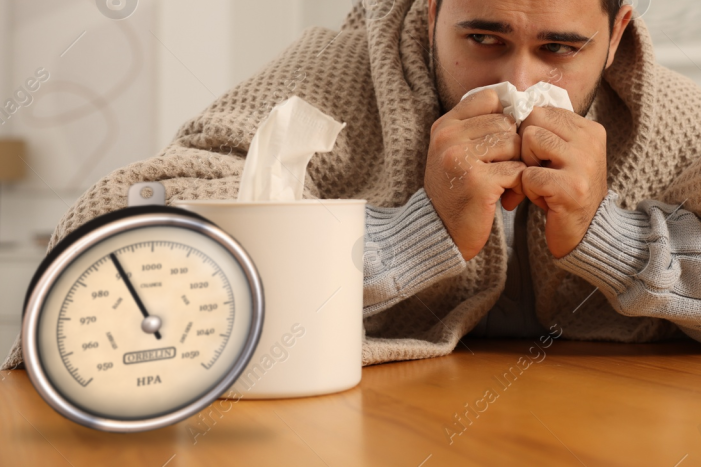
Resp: 990
